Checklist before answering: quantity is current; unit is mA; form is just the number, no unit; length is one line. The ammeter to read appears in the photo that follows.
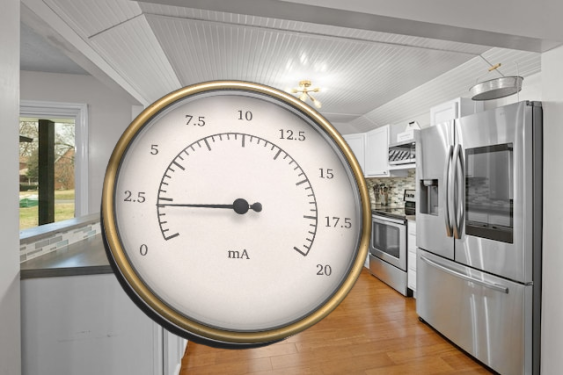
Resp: 2
